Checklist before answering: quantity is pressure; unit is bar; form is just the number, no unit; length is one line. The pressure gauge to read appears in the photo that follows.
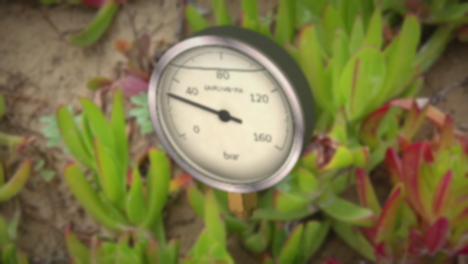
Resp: 30
